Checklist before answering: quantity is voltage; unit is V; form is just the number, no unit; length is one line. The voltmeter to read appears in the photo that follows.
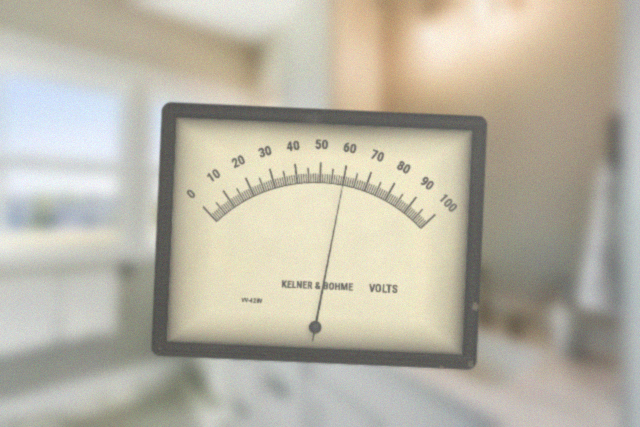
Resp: 60
